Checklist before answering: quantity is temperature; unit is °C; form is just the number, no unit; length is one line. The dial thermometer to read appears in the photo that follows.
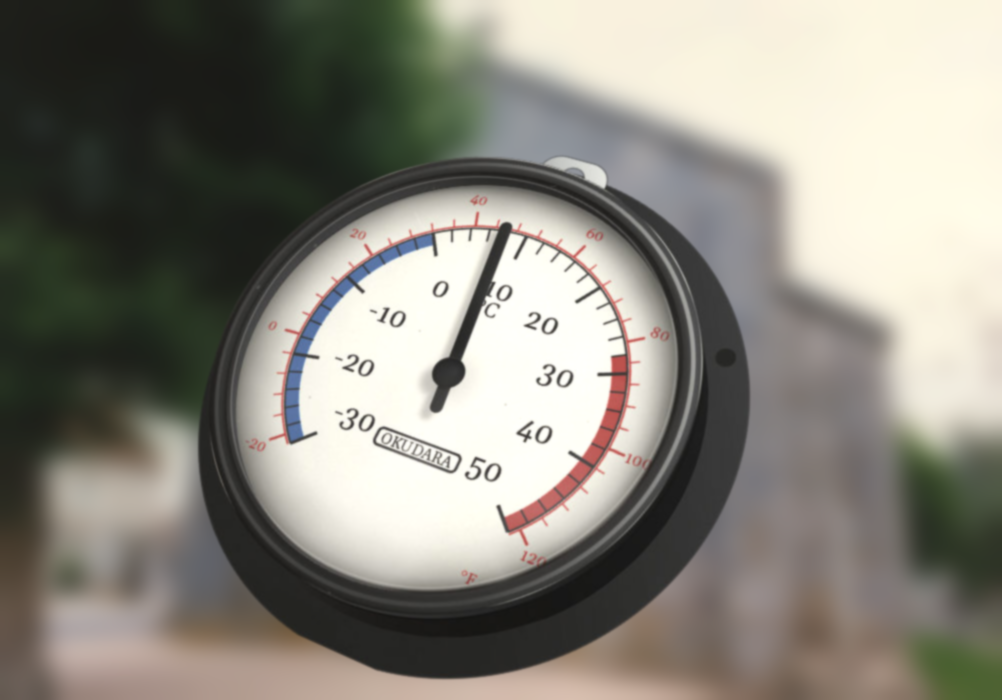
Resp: 8
